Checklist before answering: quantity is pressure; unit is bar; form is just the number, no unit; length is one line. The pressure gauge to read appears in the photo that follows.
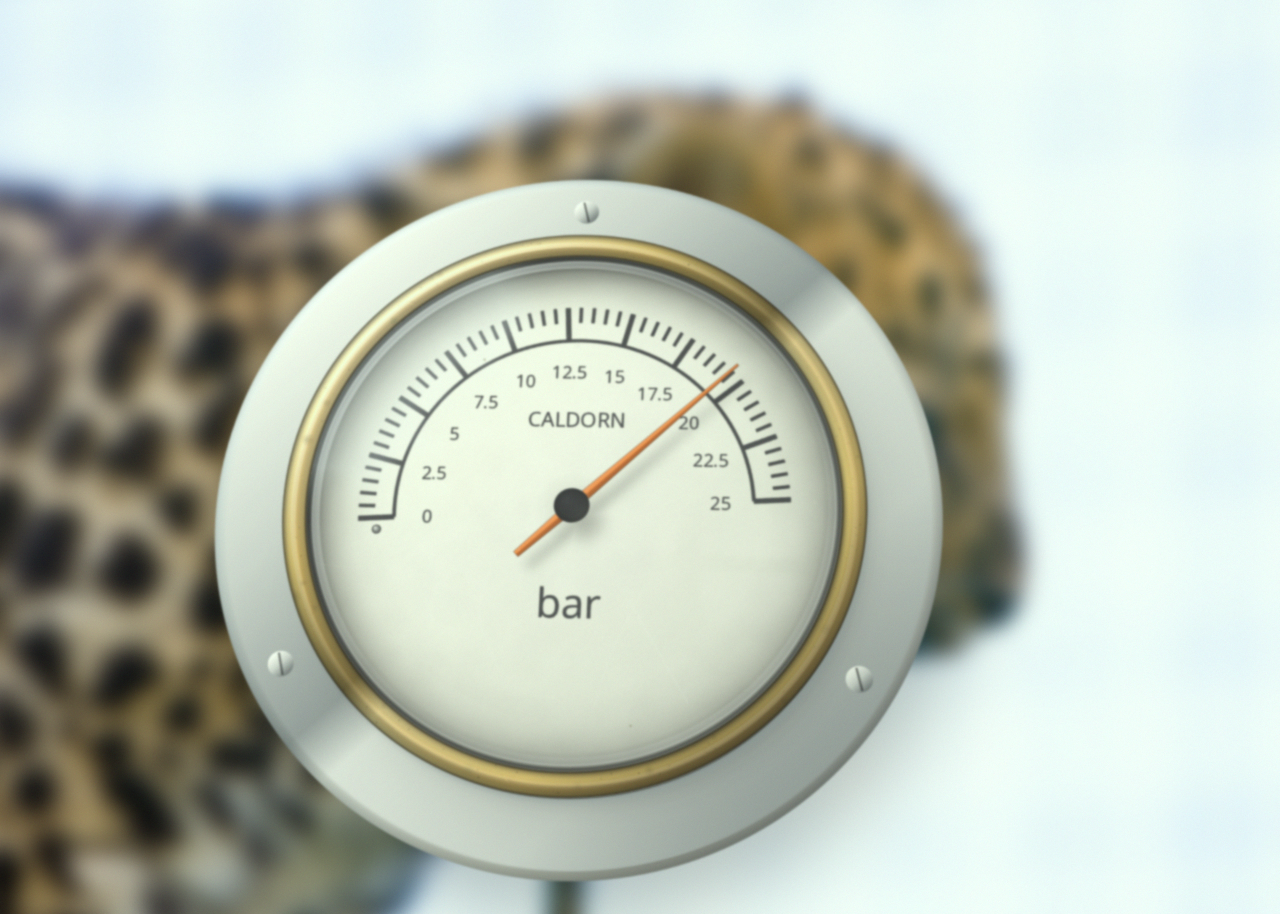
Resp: 19.5
